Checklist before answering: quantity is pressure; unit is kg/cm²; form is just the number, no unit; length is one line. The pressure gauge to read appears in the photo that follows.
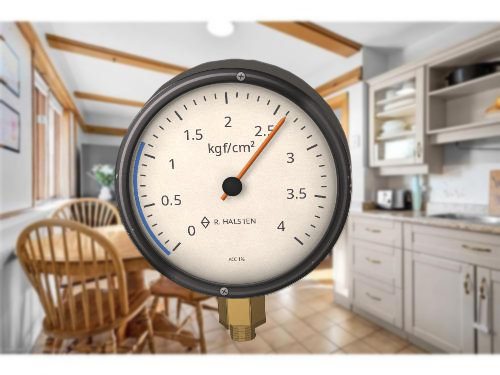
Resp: 2.6
